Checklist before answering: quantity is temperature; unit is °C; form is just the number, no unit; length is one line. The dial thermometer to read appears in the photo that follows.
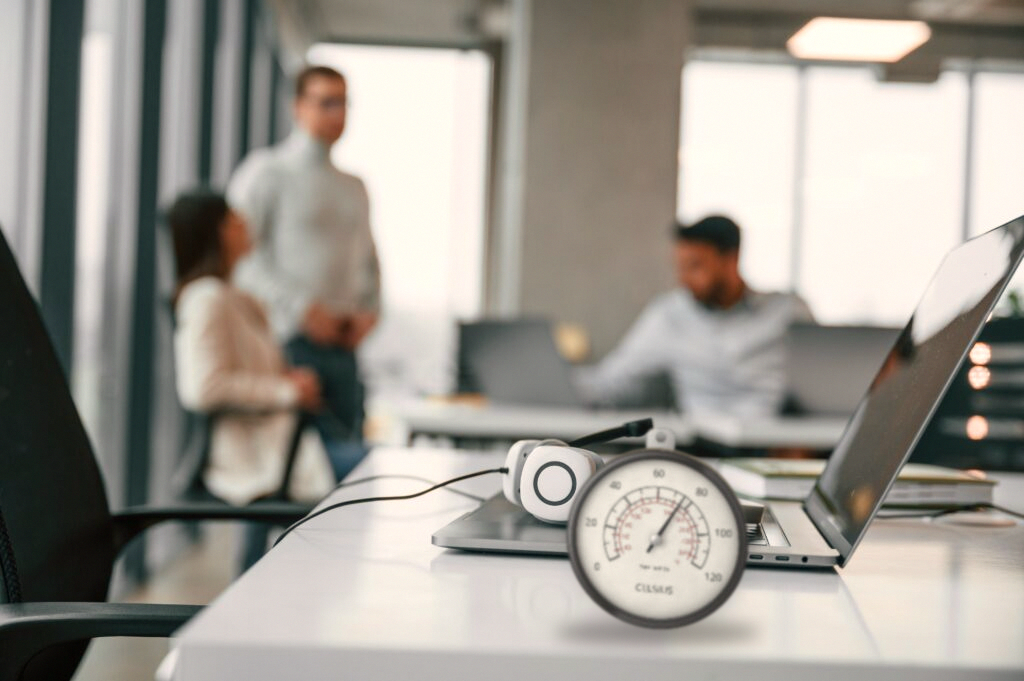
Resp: 75
